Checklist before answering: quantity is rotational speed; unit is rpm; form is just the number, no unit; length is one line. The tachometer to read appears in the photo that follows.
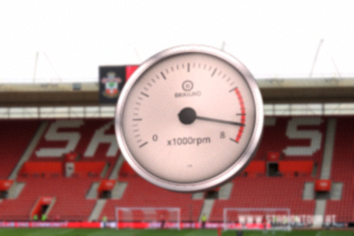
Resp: 7400
